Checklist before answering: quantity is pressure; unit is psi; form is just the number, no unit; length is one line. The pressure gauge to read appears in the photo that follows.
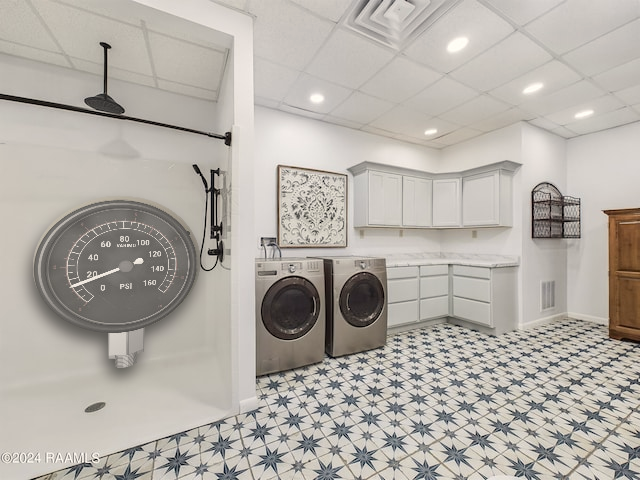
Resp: 15
